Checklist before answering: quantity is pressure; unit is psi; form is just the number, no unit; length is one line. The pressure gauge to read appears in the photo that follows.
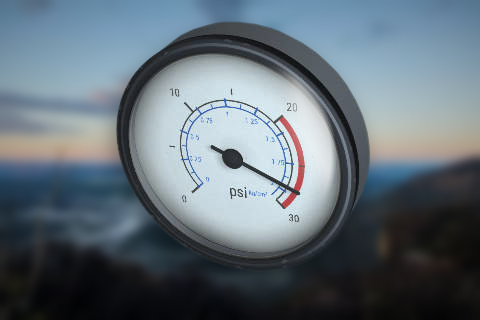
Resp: 27.5
